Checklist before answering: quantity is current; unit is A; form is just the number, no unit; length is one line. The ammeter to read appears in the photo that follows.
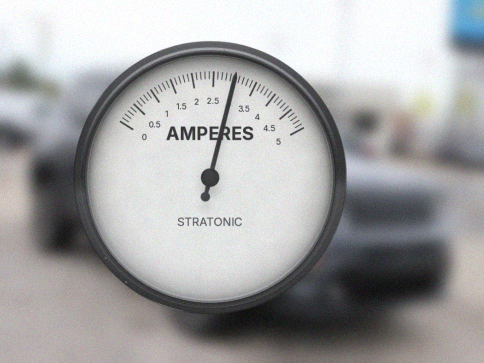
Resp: 3
